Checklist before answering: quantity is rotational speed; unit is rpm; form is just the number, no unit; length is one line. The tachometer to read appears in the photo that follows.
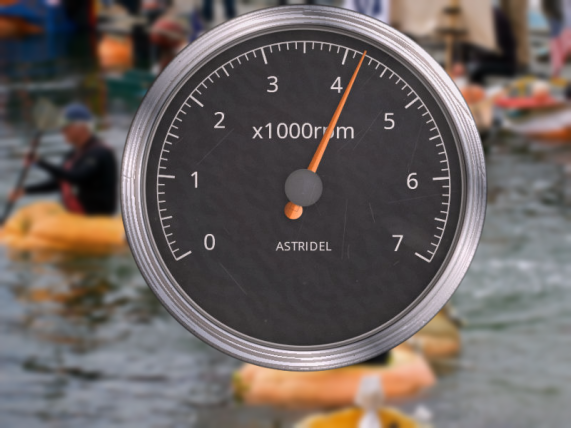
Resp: 4200
